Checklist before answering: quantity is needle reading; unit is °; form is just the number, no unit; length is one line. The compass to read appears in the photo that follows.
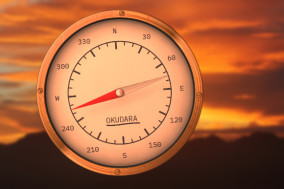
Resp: 255
